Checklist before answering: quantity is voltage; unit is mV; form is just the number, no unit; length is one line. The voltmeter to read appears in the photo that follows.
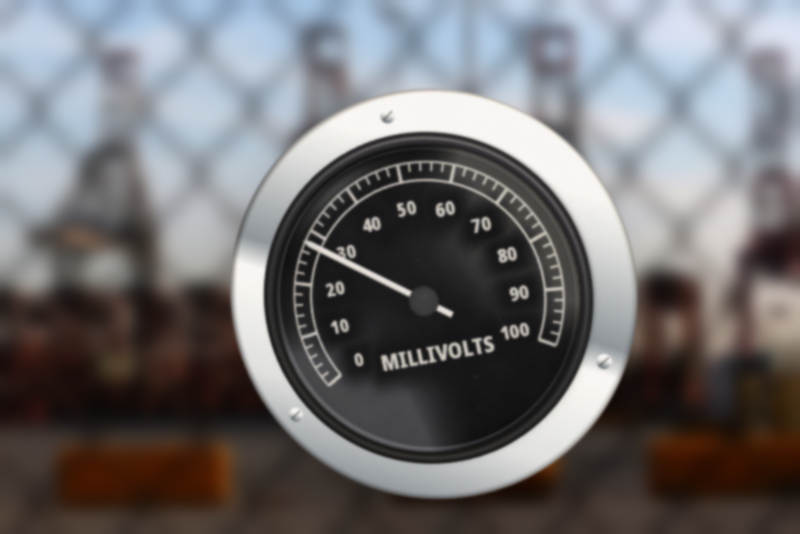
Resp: 28
